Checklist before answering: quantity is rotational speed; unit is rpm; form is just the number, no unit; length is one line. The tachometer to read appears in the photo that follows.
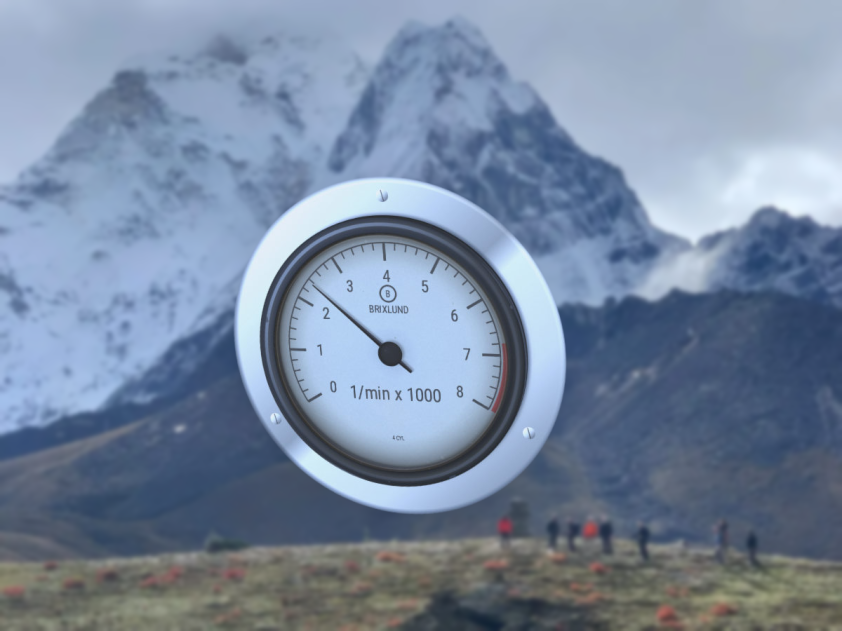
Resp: 2400
